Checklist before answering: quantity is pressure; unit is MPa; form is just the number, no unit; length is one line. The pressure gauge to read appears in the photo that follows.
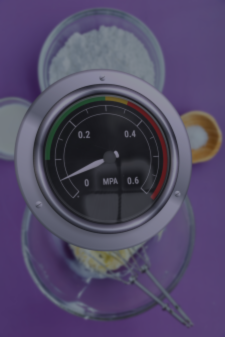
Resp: 0.05
